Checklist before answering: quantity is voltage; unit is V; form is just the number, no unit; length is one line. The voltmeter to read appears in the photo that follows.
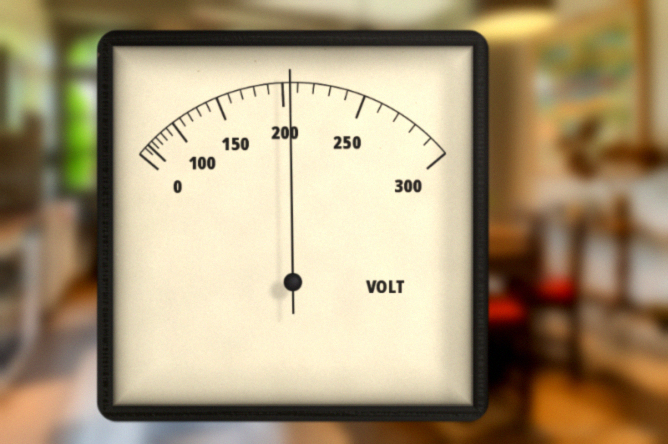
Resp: 205
